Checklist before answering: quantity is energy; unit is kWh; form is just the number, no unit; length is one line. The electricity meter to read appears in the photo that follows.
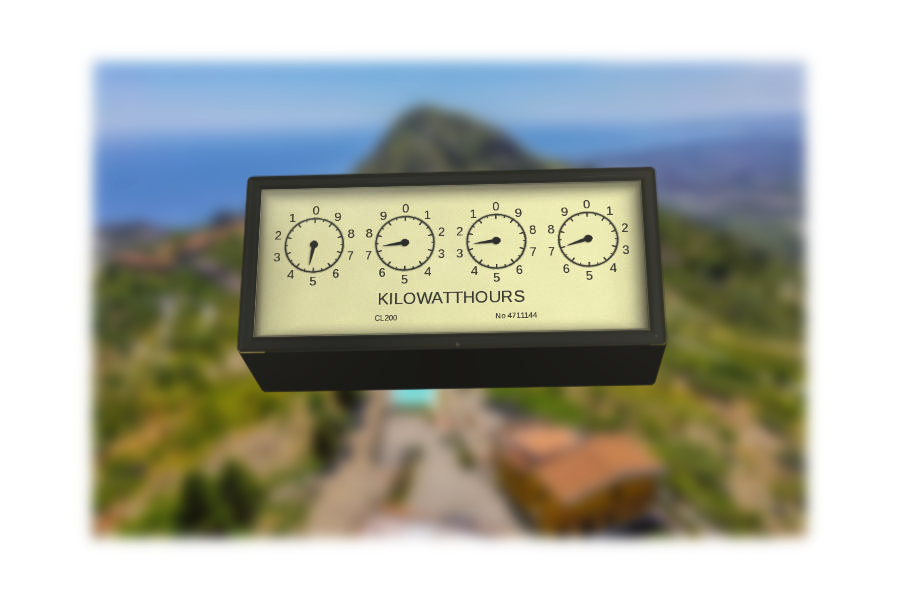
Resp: 4727
